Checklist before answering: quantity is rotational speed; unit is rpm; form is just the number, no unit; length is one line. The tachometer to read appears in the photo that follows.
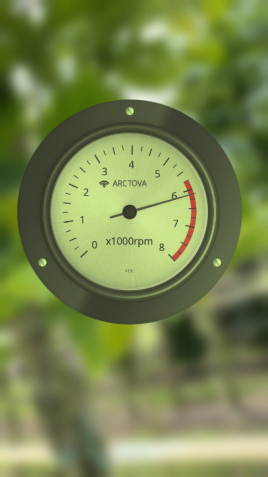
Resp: 6125
